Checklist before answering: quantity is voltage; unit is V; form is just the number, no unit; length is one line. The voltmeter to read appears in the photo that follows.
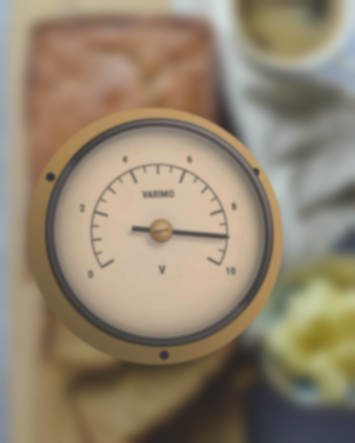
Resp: 9
